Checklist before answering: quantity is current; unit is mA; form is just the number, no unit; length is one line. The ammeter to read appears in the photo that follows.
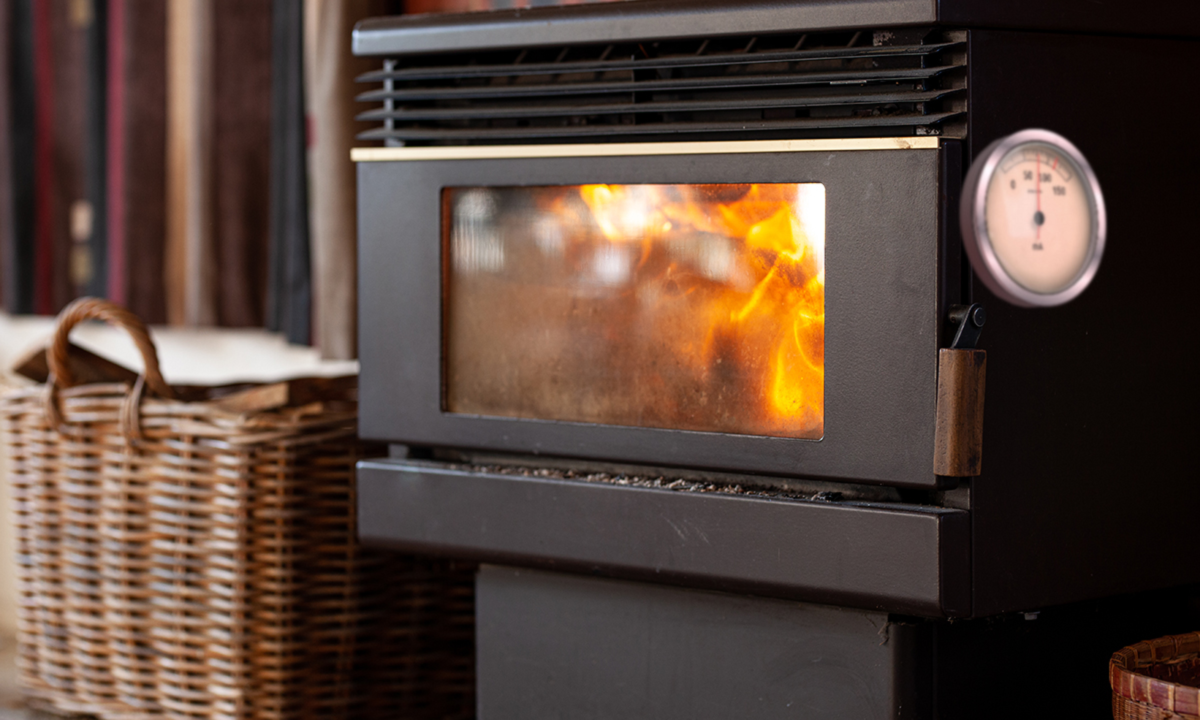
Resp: 75
